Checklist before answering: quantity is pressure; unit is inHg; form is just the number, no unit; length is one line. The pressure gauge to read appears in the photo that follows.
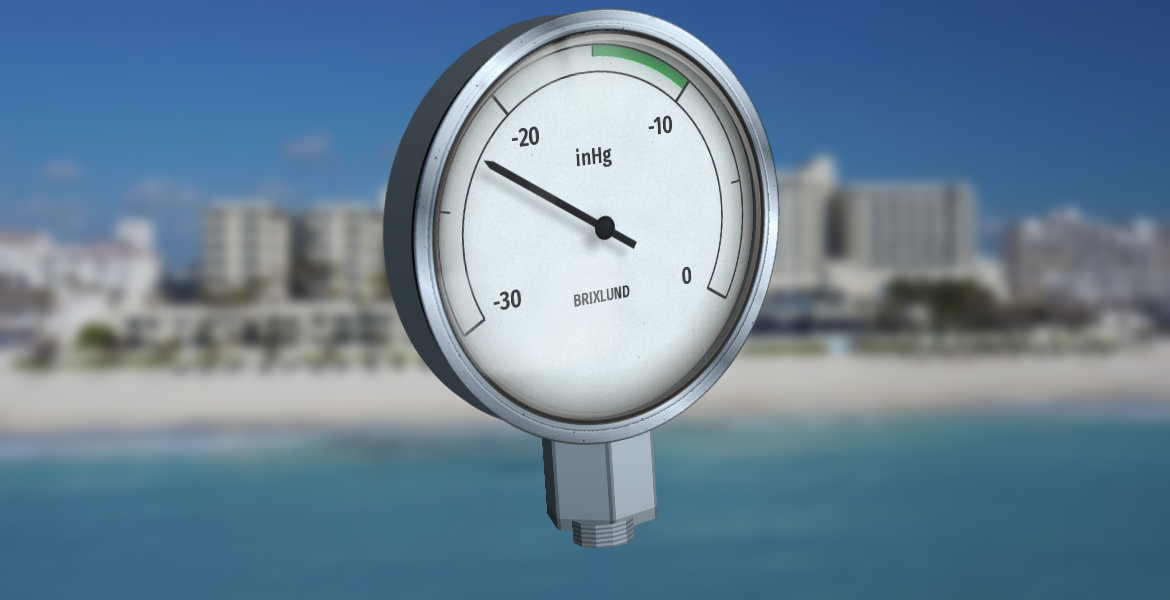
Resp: -22.5
